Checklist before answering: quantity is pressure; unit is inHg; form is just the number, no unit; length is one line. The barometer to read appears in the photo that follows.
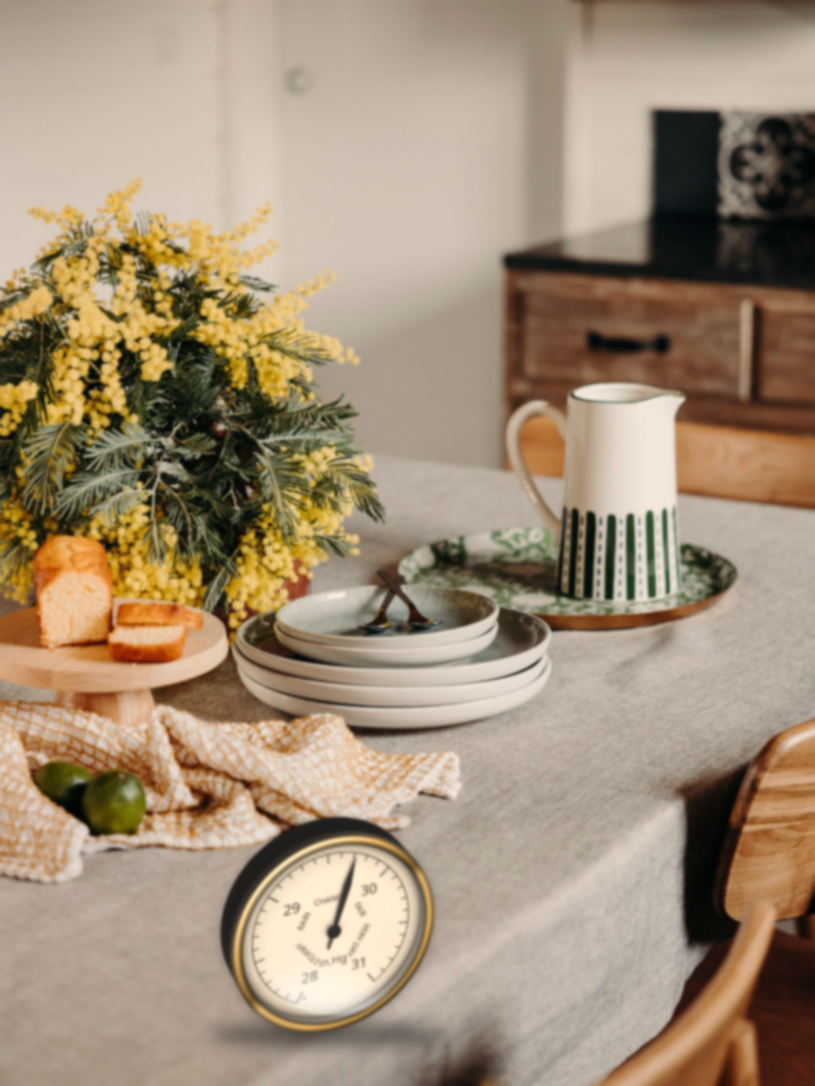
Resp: 29.7
